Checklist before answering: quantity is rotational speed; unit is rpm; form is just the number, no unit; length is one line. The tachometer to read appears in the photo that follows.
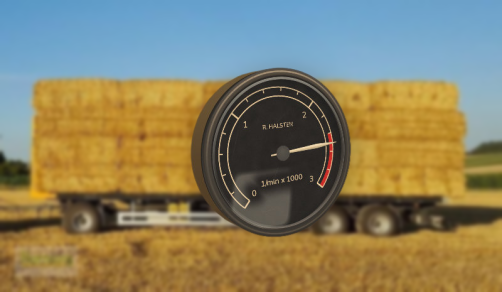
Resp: 2500
